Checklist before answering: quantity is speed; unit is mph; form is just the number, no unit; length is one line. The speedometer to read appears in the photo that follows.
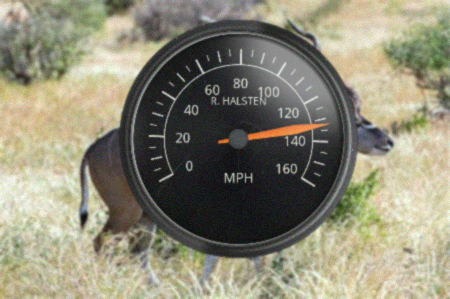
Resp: 132.5
